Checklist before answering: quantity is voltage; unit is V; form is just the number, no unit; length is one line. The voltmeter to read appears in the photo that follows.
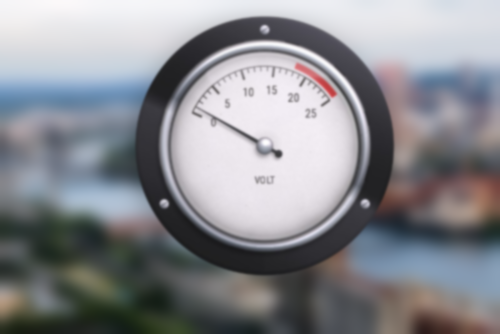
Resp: 1
